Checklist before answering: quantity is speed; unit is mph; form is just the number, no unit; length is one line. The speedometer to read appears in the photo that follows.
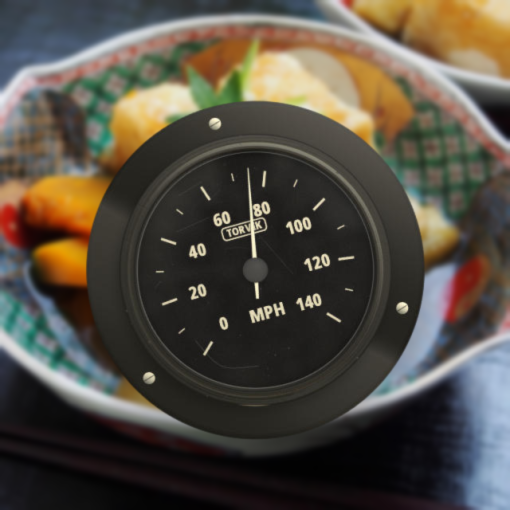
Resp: 75
